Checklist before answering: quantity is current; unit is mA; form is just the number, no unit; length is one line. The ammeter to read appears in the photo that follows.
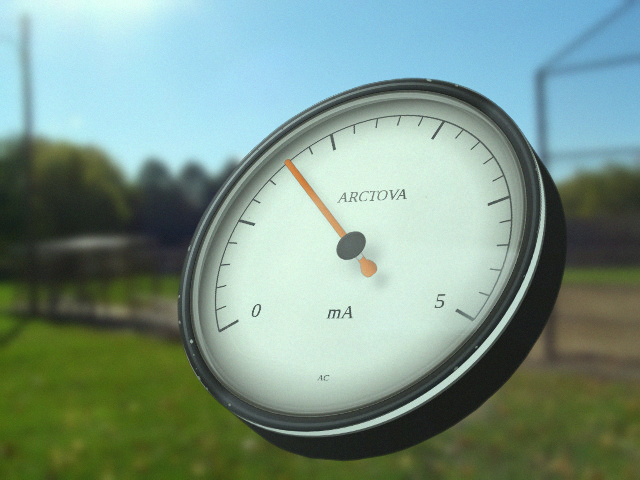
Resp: 1.6
